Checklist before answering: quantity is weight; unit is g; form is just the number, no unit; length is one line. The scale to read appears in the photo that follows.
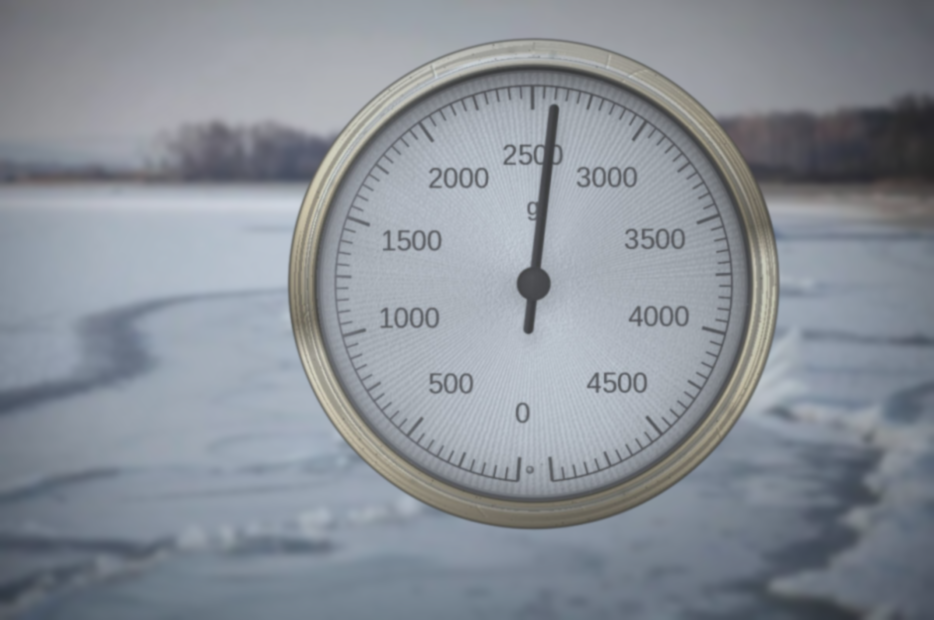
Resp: 2600
